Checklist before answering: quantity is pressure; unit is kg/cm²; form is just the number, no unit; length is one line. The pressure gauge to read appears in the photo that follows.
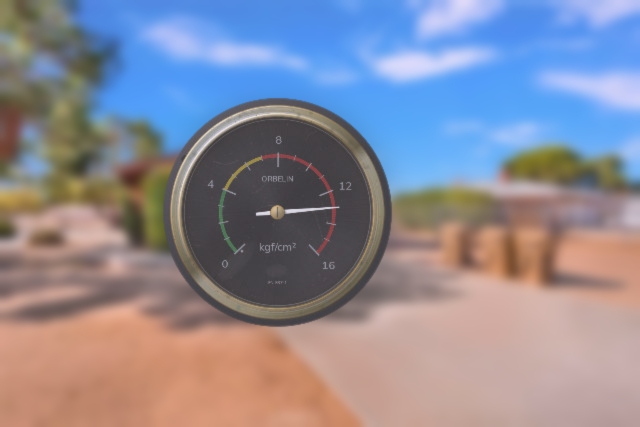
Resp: 13
